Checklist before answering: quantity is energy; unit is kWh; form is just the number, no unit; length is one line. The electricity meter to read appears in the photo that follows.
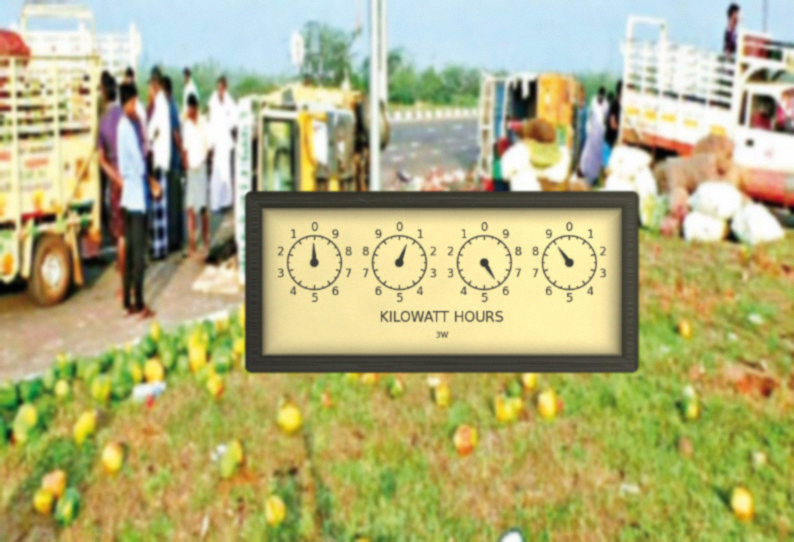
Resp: 59
